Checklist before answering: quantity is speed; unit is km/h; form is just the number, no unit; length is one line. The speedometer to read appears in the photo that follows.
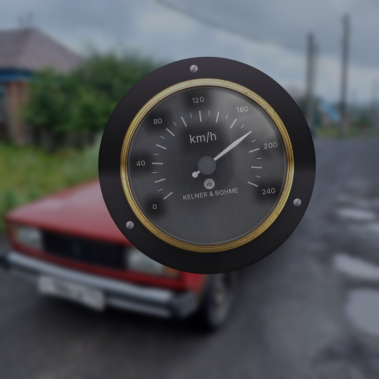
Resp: 180
